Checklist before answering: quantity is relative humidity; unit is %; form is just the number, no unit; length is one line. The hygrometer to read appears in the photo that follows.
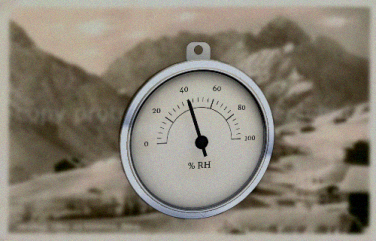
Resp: 40
